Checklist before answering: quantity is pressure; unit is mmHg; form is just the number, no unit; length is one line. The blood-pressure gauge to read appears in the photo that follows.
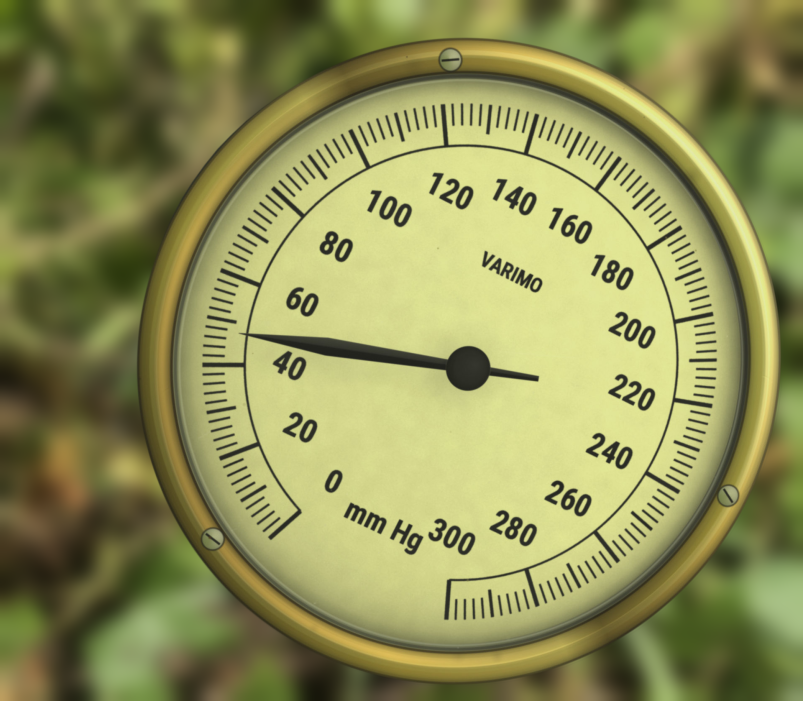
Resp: 48
